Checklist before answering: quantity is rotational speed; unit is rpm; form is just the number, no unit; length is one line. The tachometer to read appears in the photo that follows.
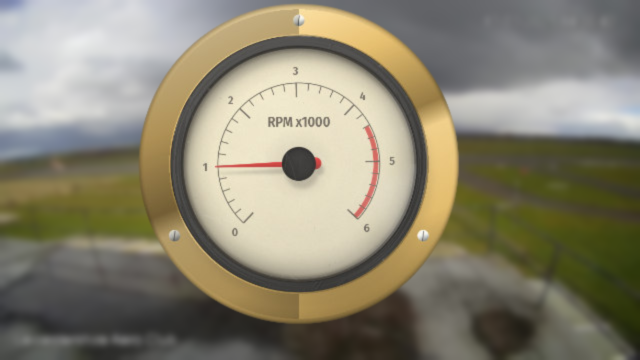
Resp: 1000
